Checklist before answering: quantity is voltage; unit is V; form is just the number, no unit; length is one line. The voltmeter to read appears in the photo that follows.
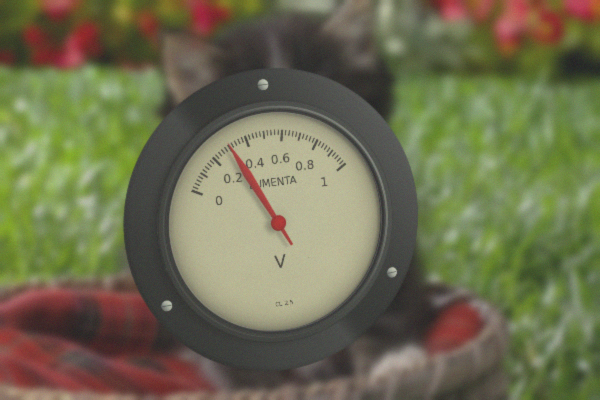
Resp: 0.3
